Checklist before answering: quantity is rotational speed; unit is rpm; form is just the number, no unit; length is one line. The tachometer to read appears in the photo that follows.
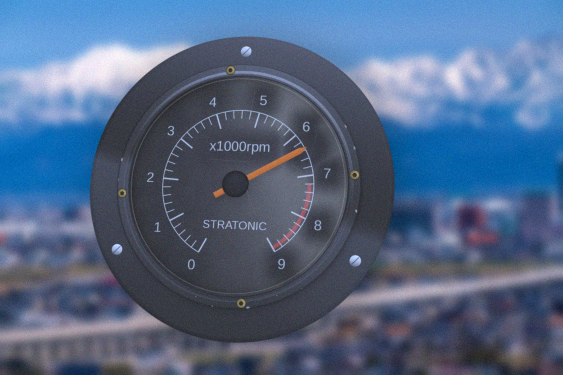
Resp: 6400
